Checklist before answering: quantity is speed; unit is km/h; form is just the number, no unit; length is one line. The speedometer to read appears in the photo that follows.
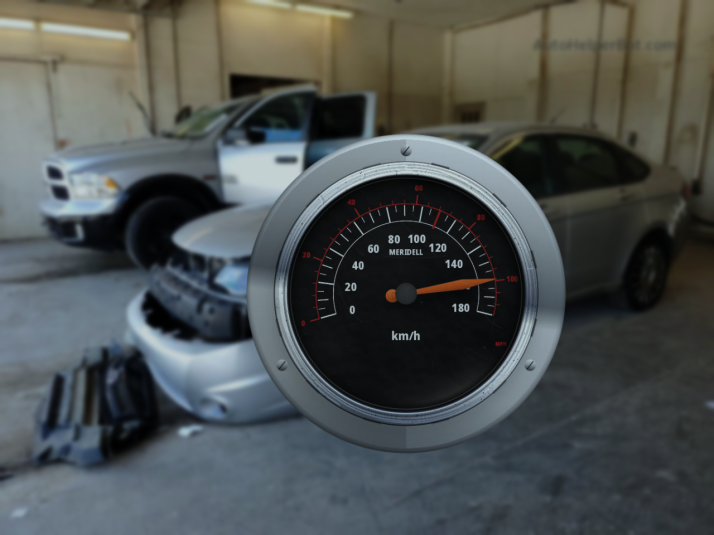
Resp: 160
